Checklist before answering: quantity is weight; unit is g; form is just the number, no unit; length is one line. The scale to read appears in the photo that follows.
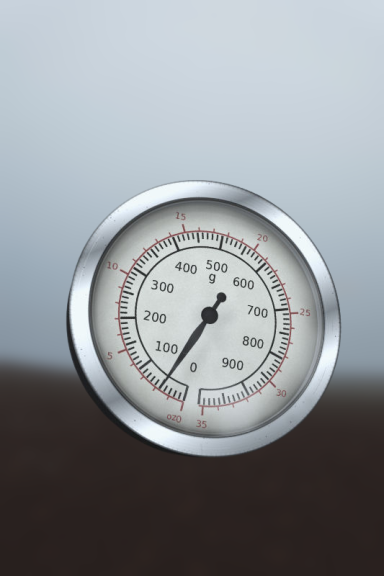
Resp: 50
